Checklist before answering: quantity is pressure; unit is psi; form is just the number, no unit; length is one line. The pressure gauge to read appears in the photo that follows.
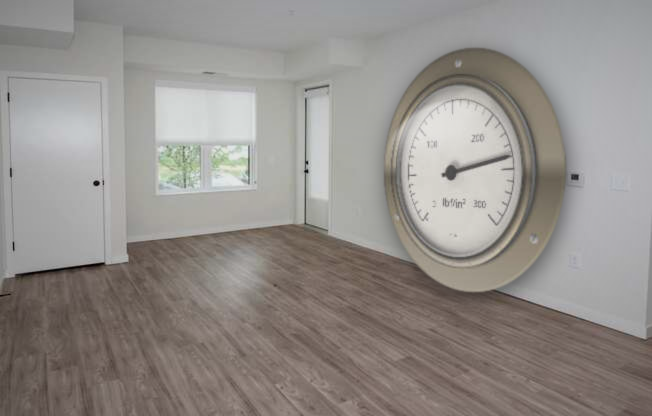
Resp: 240
